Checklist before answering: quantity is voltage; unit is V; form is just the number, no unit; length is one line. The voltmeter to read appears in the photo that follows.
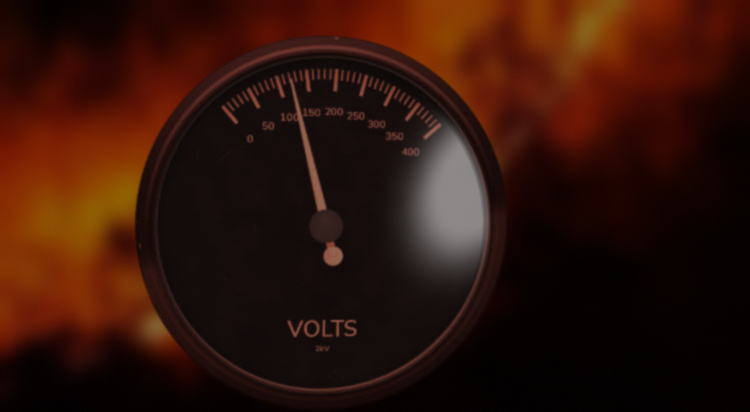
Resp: 120
